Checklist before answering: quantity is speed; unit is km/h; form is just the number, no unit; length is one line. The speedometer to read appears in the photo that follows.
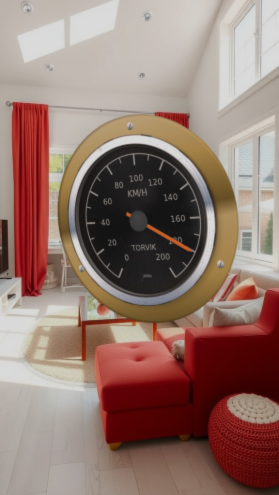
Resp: 180
